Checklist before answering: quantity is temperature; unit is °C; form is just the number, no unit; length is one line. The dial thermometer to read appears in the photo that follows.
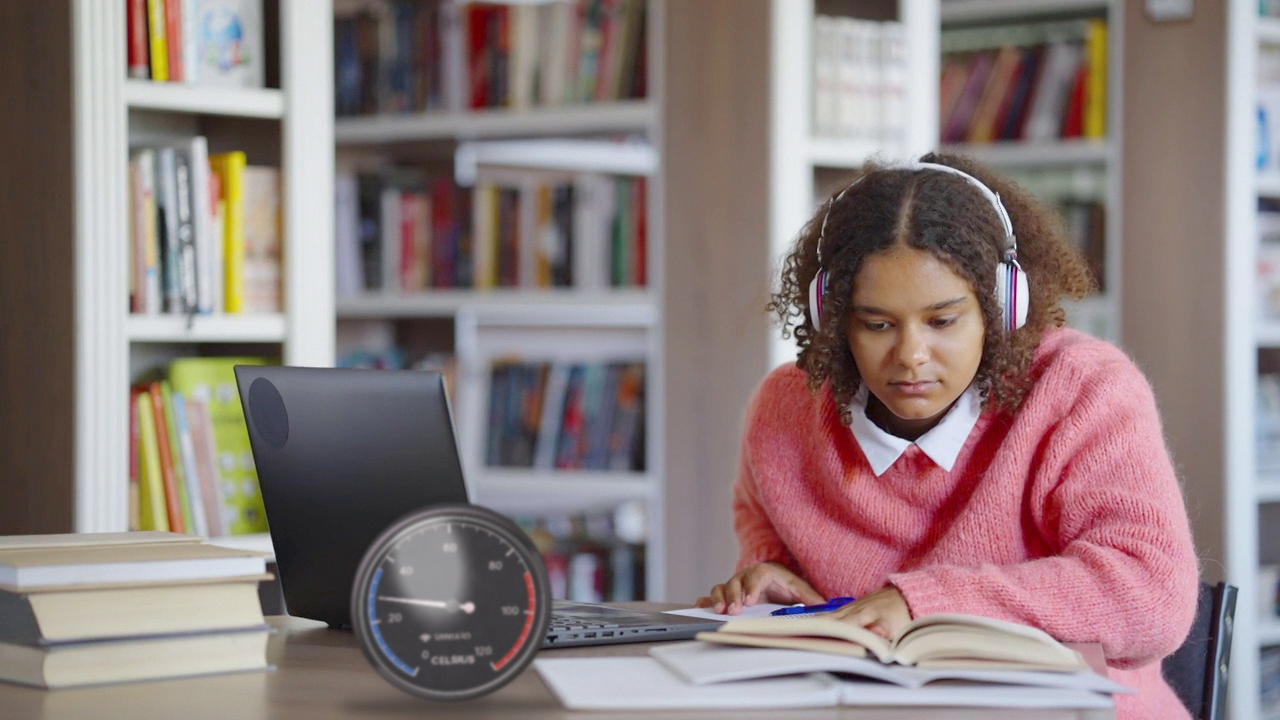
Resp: 28
